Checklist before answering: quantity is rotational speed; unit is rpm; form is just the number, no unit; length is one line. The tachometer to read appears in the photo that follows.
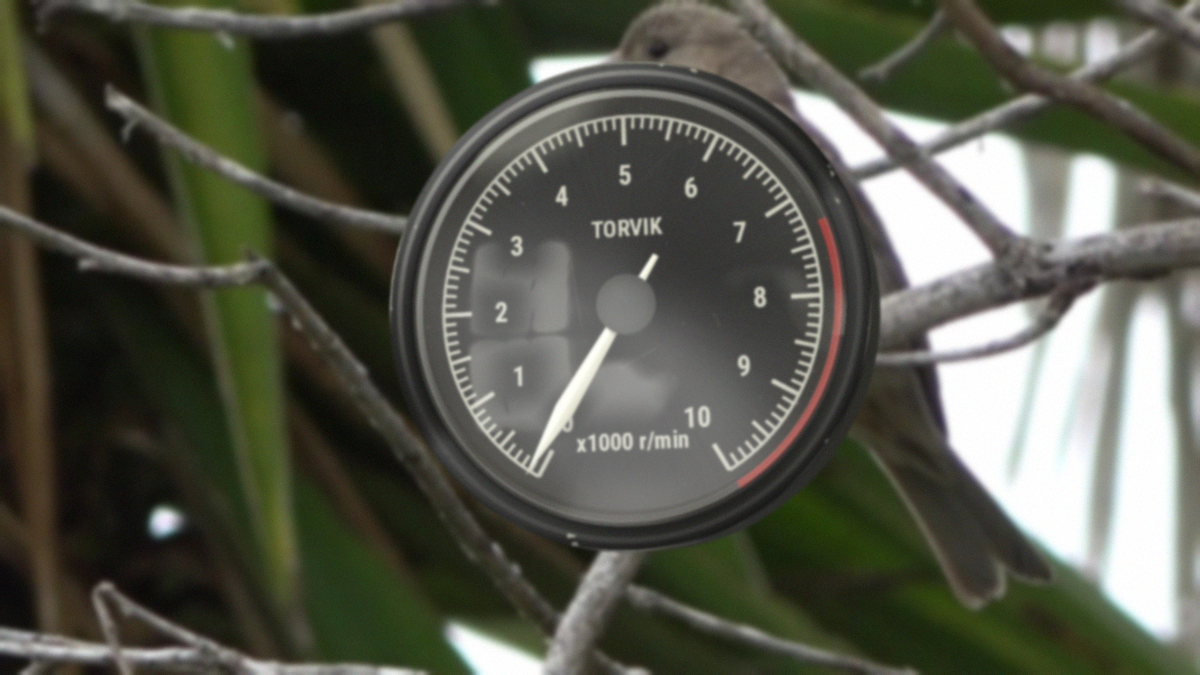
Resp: 100
